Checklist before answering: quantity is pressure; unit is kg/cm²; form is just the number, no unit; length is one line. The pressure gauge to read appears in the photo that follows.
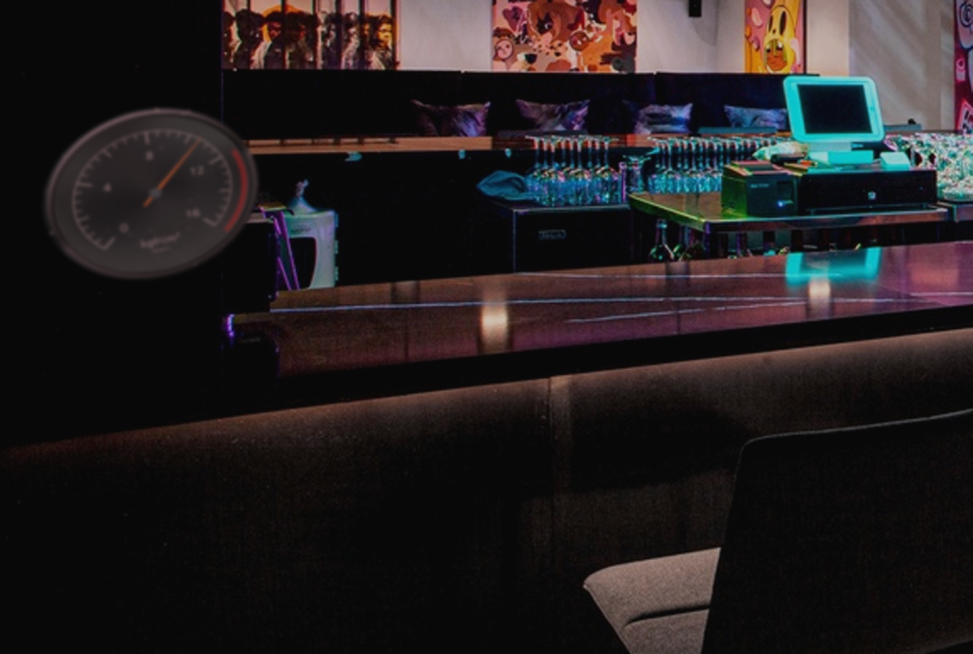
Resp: 10.5
